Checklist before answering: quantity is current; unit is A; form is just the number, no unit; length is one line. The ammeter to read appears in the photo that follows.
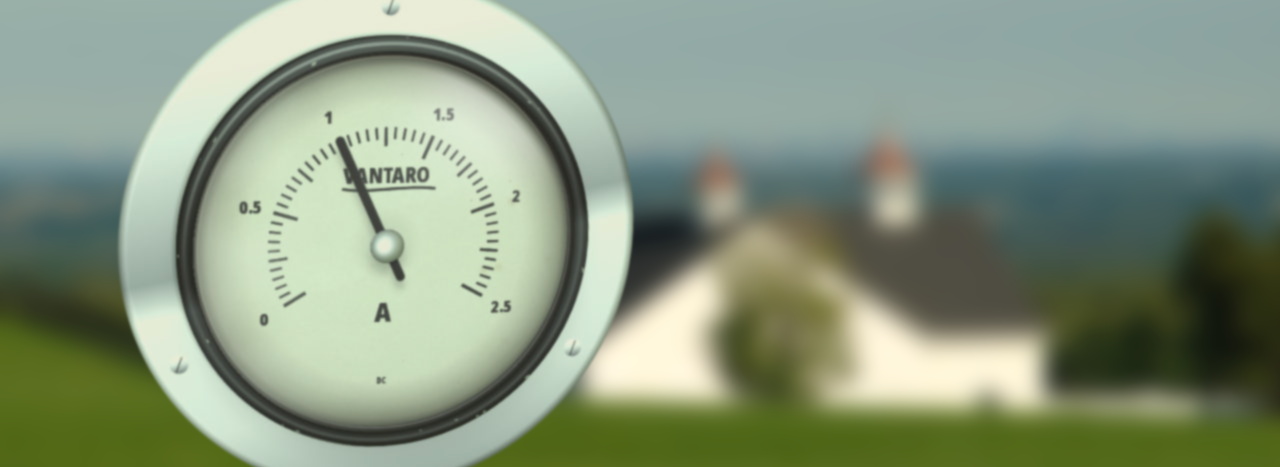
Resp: 1
